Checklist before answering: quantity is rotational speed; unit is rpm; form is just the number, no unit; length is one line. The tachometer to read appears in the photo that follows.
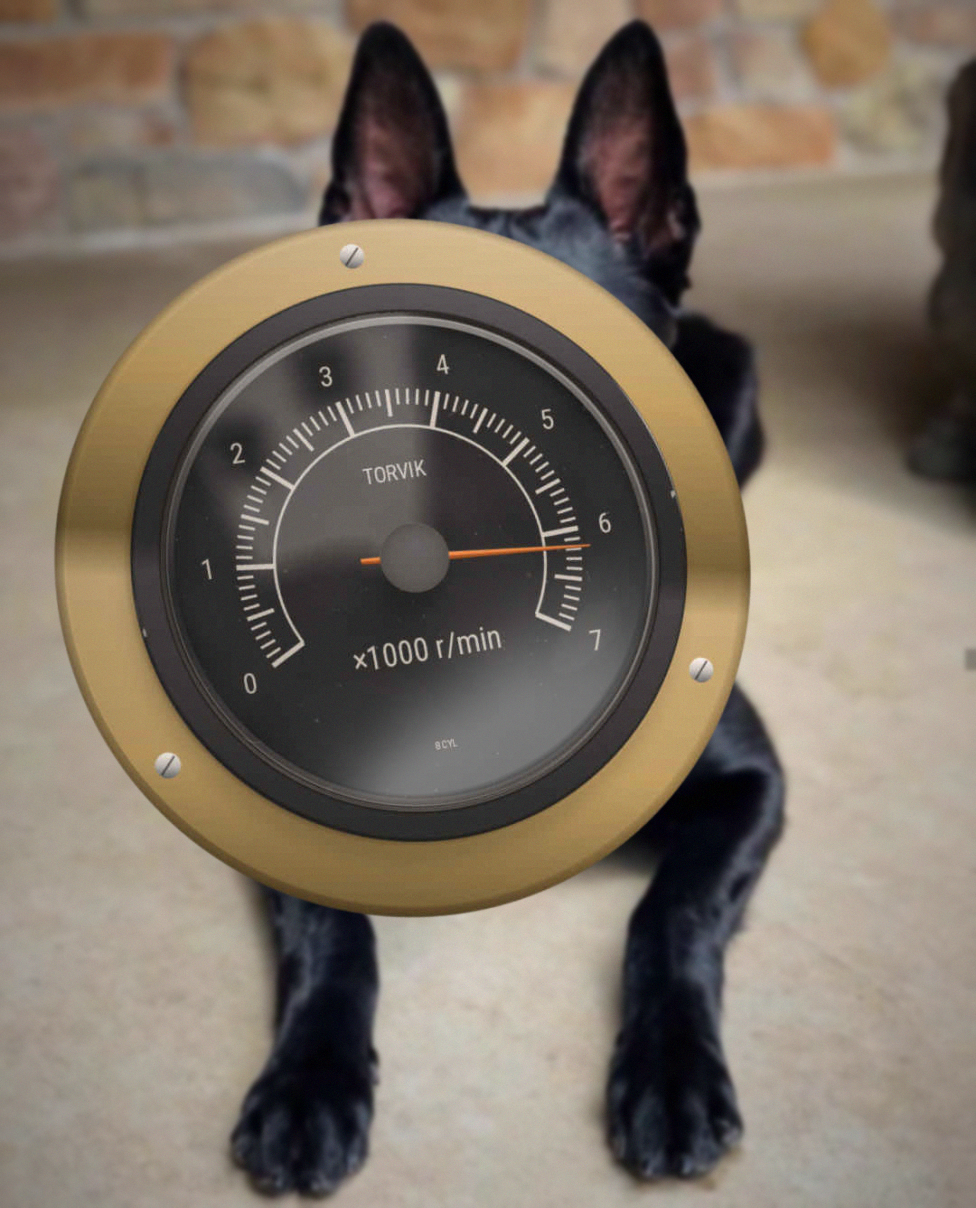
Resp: 6200
